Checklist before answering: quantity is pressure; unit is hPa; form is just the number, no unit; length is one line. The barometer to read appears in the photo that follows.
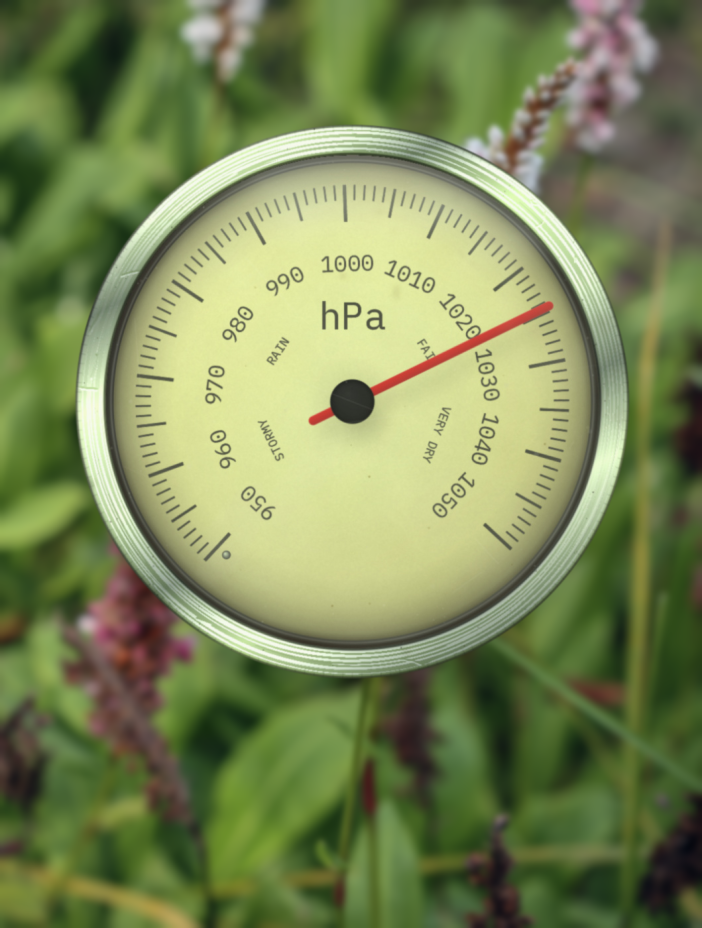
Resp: 1024.5
